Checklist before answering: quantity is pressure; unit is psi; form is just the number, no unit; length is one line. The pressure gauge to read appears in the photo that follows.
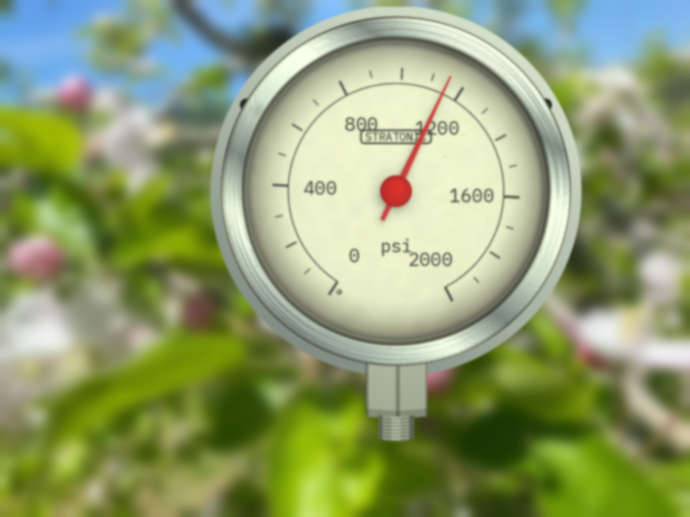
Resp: 1150
